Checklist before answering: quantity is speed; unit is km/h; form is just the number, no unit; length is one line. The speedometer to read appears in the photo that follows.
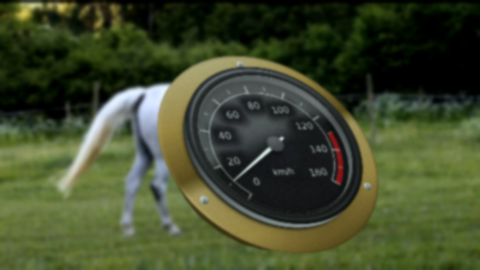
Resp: 10
